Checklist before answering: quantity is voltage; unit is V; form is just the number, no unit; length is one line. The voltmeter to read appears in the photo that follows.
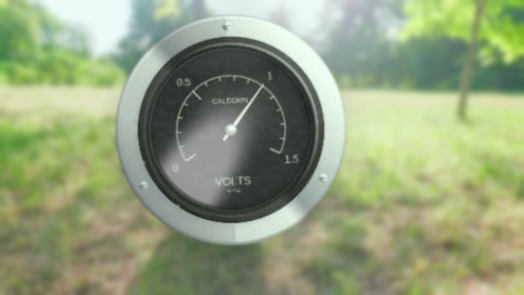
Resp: 1
